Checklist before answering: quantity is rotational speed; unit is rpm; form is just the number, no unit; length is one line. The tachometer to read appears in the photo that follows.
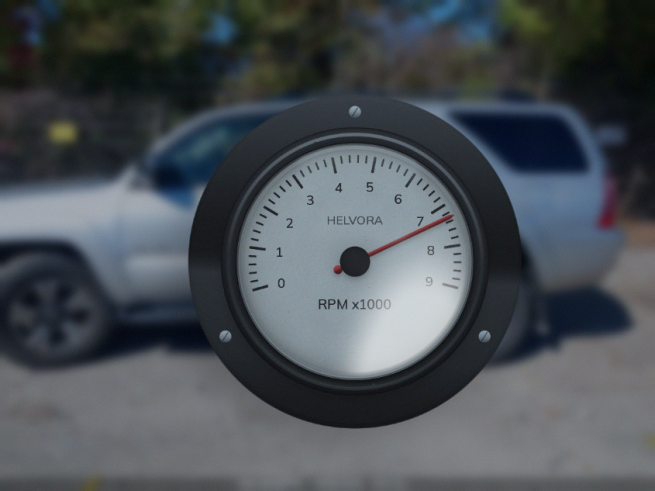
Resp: 7300
